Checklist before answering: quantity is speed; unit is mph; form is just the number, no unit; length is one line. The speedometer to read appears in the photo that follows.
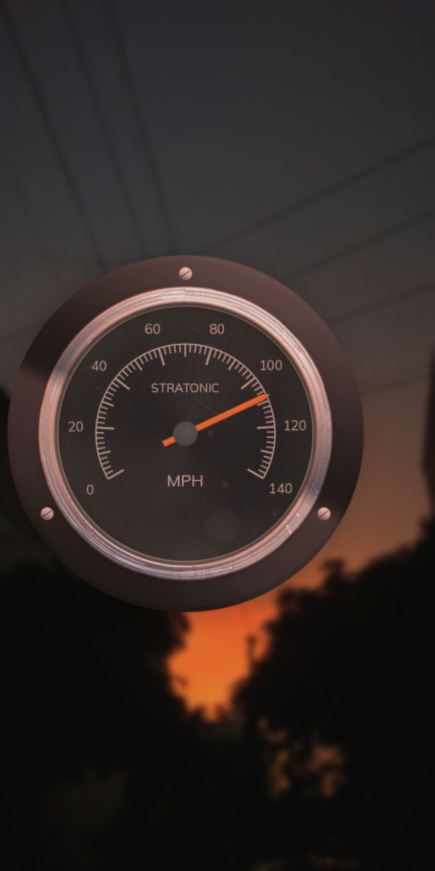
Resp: 108
